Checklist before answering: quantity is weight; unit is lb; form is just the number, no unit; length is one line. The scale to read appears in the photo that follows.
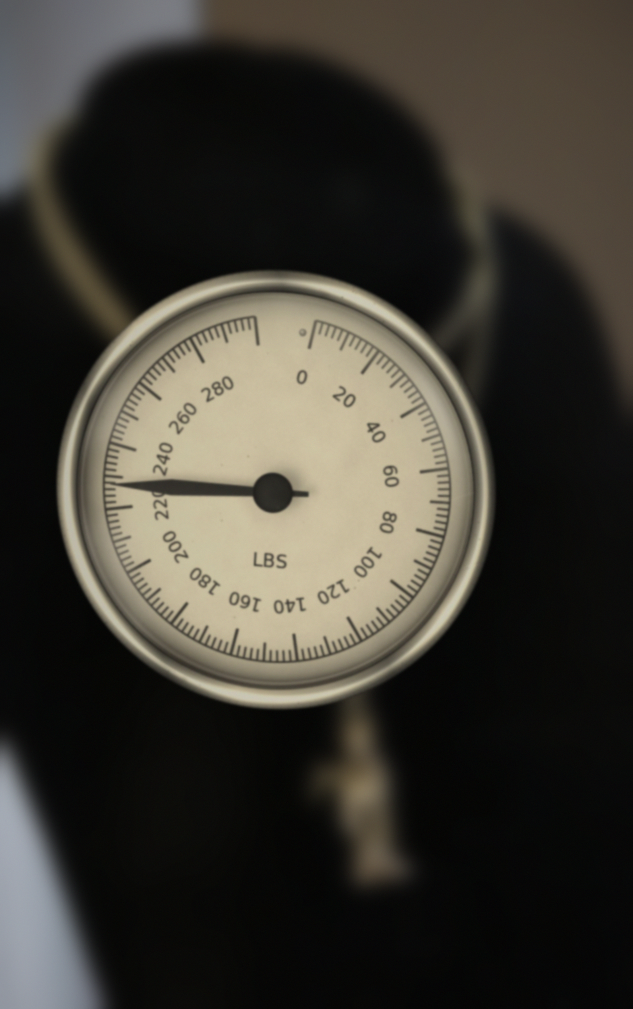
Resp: 228
